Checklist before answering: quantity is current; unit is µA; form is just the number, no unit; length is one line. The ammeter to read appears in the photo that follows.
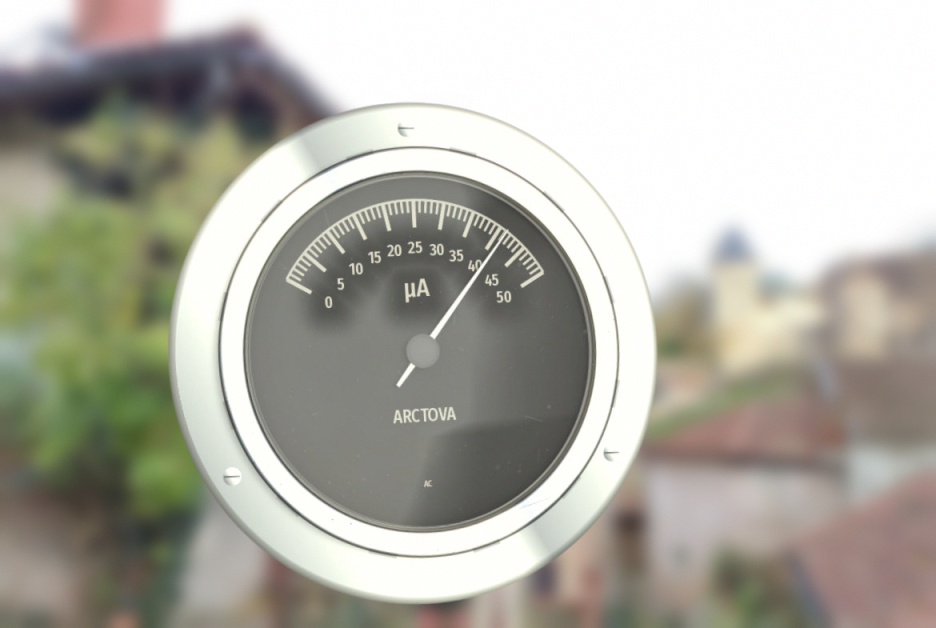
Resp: 41
